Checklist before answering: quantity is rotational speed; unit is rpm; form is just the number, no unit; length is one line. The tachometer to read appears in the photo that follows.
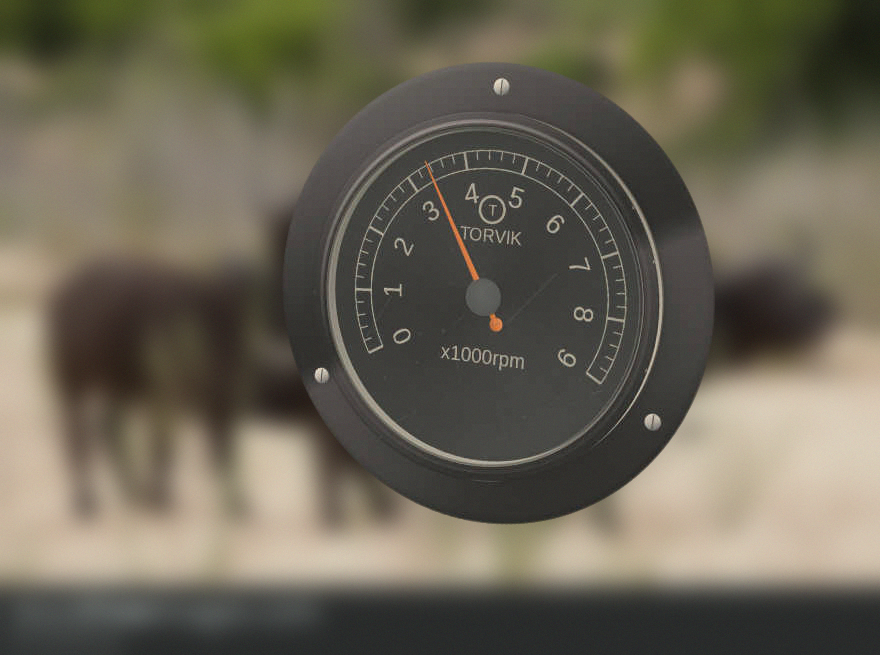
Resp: 3400
